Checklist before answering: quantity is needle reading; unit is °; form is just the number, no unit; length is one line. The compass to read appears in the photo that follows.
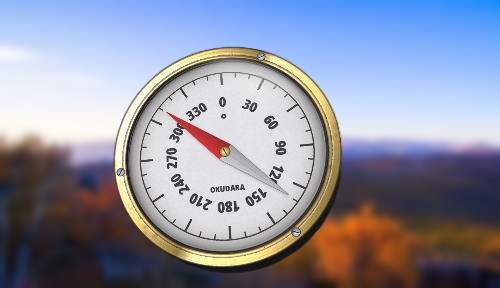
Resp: 310
